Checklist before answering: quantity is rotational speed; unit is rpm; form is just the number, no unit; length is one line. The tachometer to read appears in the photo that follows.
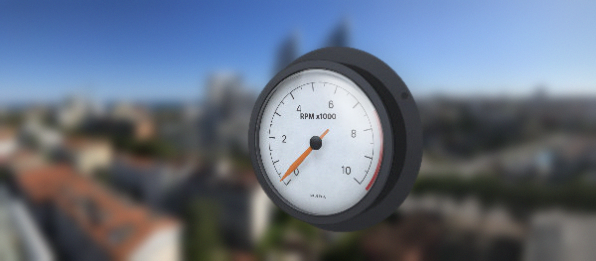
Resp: 250
